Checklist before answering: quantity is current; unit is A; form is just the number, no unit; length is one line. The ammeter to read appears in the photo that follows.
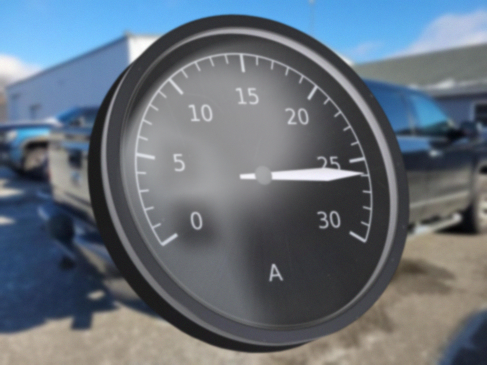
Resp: 26
